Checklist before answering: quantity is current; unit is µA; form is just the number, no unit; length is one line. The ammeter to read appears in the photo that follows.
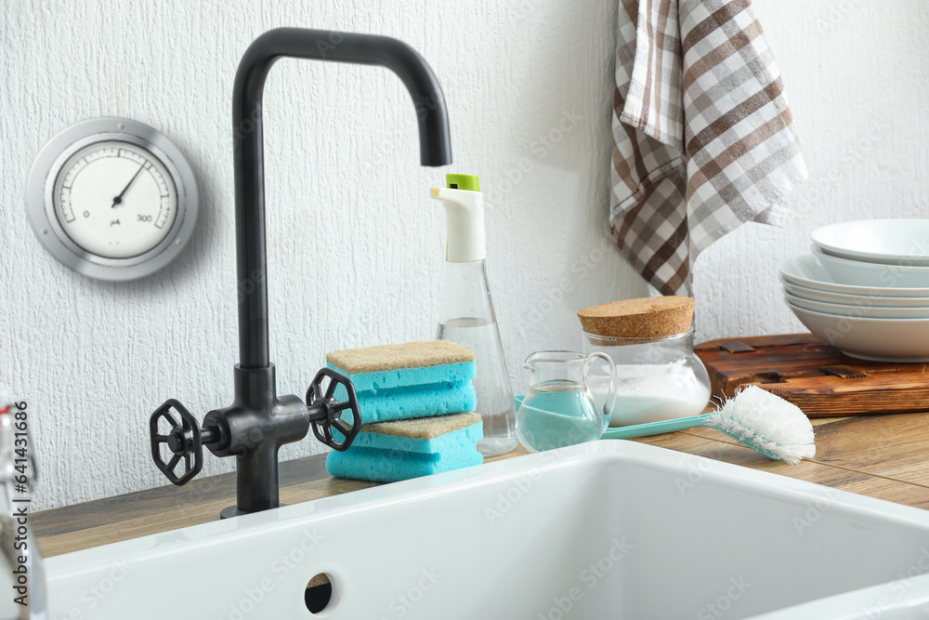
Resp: 190
